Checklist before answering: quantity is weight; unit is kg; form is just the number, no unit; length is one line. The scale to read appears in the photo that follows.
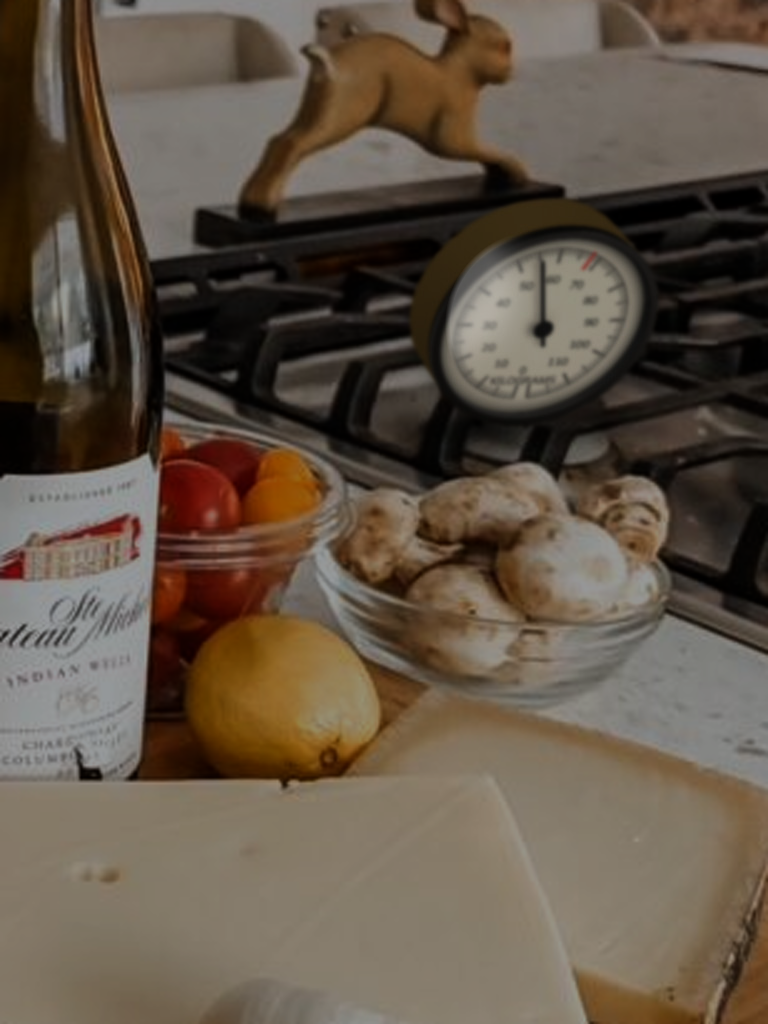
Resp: 55
